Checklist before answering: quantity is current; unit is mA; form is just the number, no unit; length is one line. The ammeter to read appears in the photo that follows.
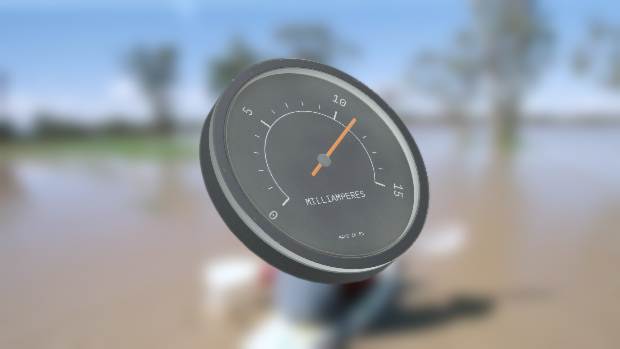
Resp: 11
